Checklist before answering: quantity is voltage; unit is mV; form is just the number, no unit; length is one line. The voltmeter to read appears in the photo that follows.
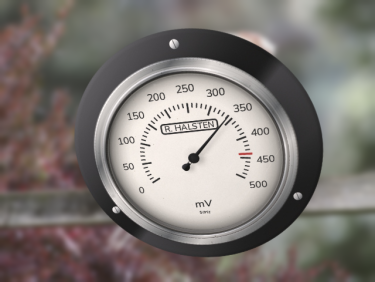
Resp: 340
